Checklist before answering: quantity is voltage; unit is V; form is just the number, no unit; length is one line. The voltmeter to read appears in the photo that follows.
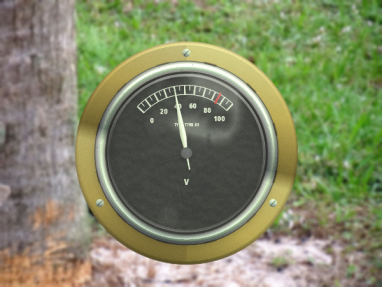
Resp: 40
